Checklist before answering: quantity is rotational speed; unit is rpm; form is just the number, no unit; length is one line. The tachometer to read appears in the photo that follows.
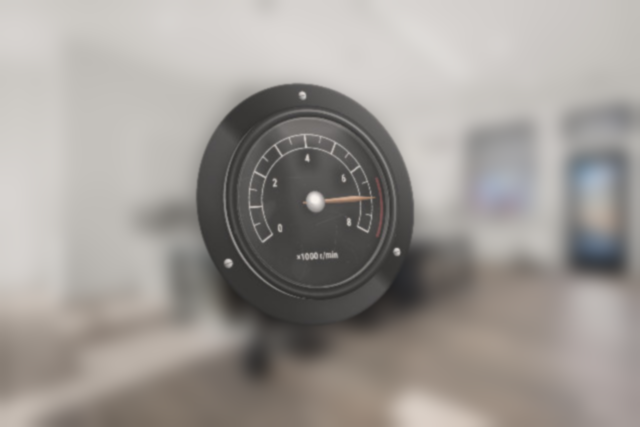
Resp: 7000
